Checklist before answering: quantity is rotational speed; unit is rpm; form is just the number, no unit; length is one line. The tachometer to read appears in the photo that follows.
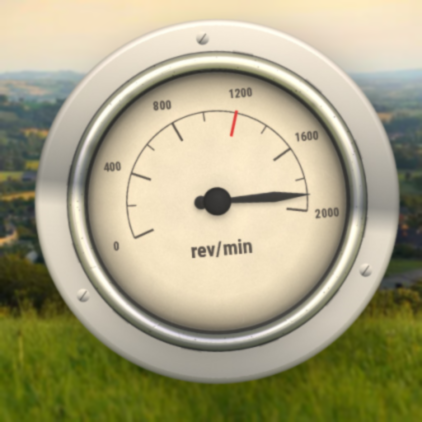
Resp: 1900
